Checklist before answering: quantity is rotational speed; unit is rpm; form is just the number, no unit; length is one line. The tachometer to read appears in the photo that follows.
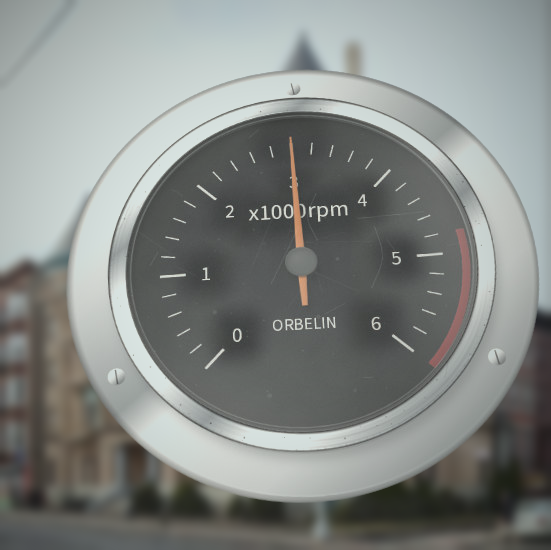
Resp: 3000
